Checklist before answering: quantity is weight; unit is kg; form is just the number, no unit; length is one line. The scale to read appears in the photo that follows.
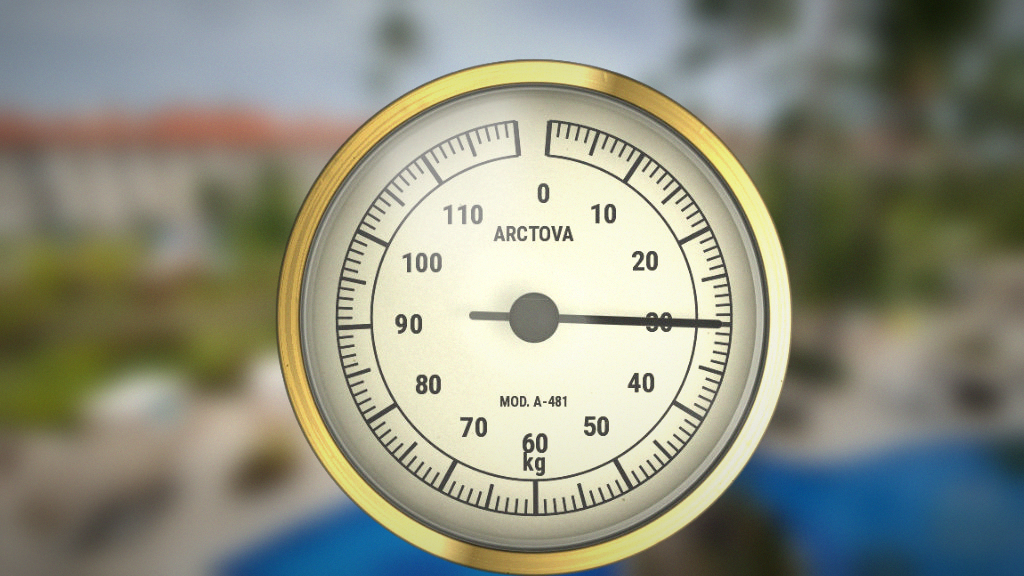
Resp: 30
